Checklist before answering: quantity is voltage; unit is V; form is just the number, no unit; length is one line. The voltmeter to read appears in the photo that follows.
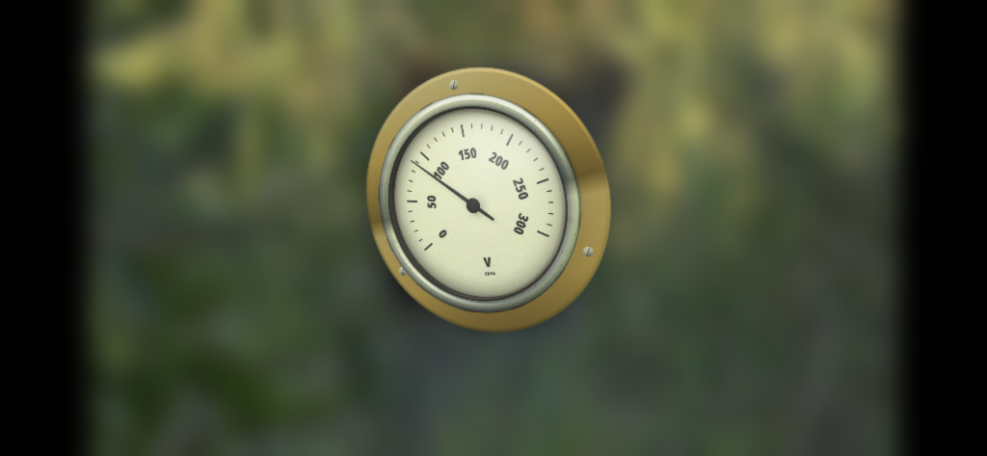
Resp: 90
